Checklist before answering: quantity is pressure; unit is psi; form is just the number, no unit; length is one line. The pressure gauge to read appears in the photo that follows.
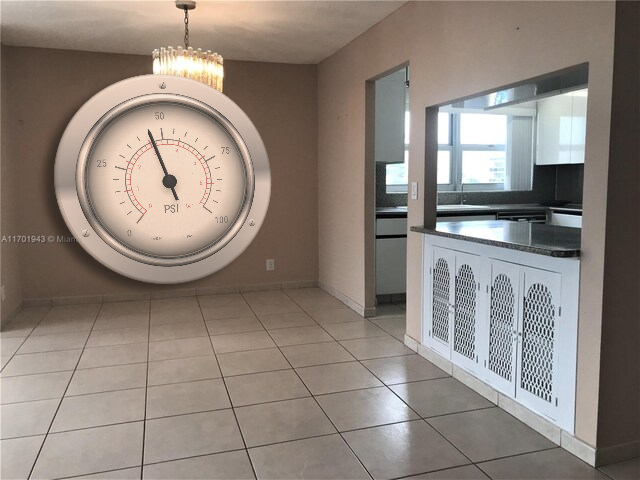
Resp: 45
